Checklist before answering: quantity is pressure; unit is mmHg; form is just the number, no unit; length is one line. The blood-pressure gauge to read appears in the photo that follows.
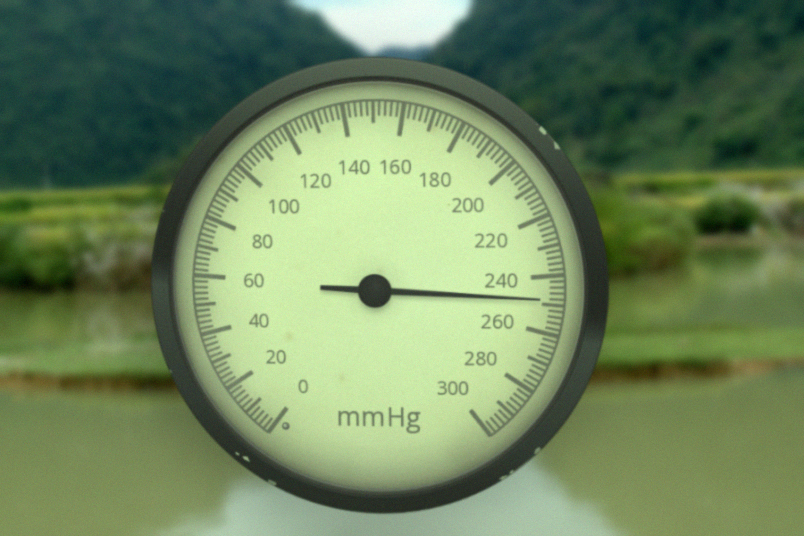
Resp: 248
